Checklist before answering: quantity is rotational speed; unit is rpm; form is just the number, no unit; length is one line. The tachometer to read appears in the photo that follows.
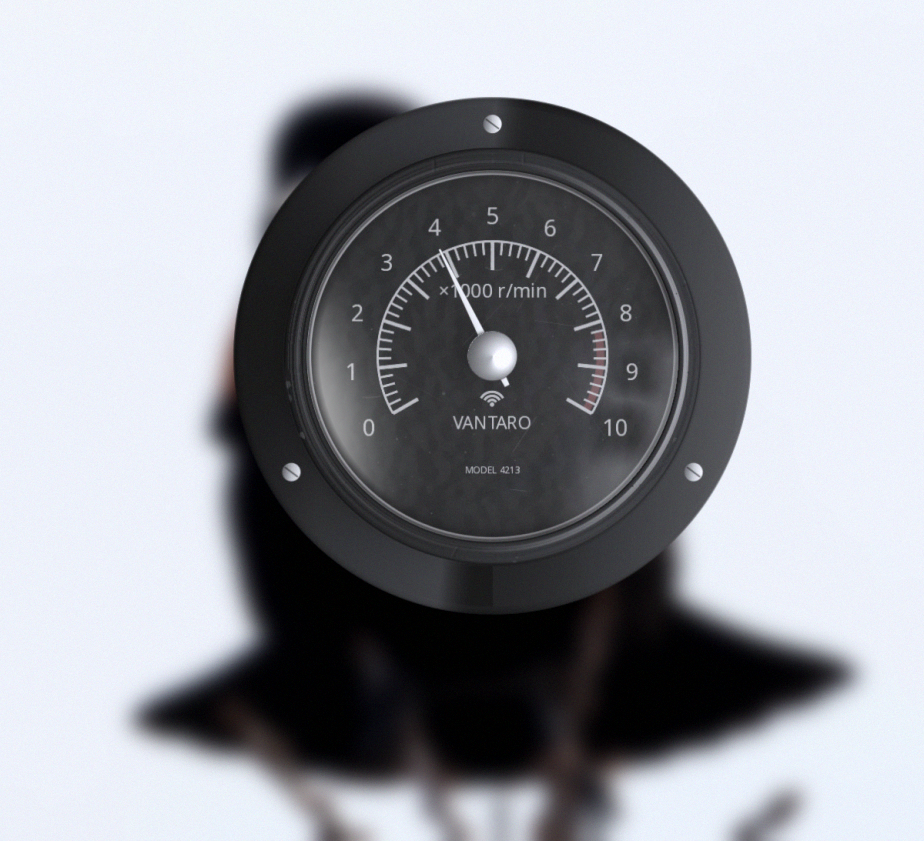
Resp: 3900
